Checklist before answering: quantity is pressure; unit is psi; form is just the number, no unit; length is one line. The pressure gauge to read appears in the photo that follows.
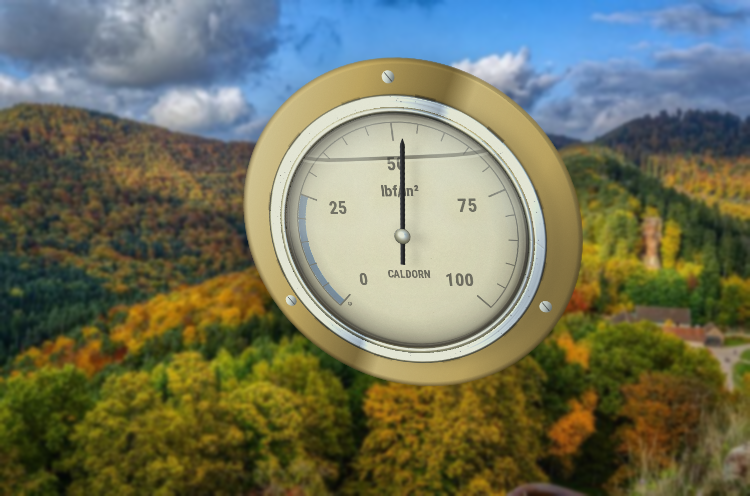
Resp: 52.5
